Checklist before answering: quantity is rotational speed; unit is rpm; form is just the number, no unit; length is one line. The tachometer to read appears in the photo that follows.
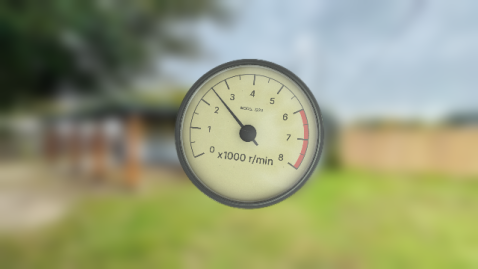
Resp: 2500
